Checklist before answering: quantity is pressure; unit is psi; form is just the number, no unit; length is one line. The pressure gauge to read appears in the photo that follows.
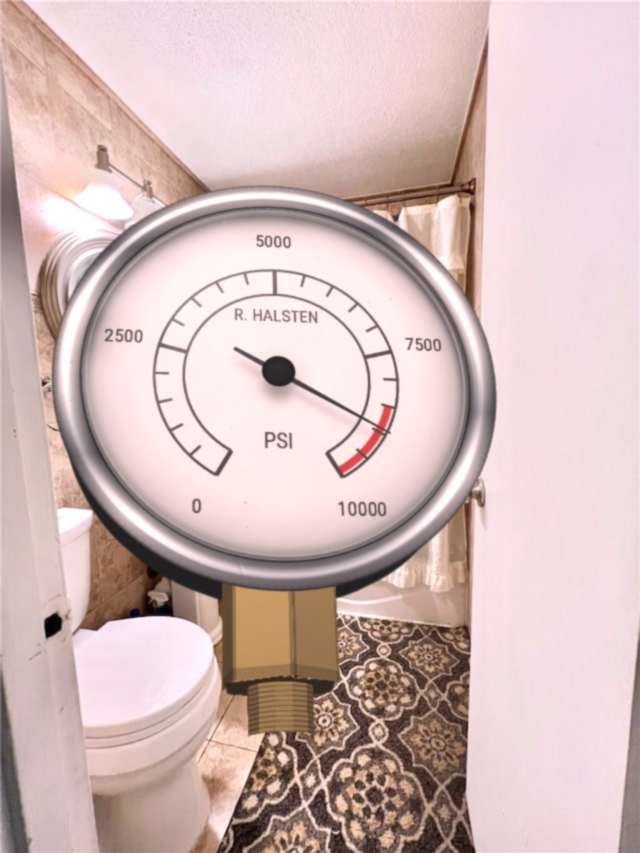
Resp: 9000
